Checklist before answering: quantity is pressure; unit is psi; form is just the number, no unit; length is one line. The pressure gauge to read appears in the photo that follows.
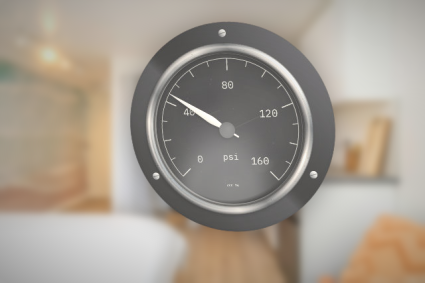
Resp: 45
